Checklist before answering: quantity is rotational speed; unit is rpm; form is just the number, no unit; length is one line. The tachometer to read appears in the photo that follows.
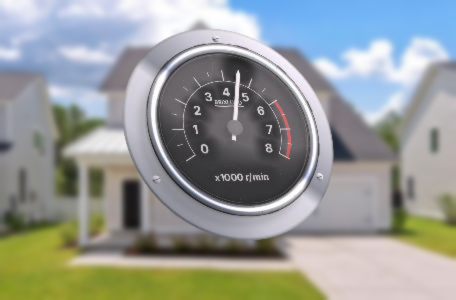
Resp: 4500
